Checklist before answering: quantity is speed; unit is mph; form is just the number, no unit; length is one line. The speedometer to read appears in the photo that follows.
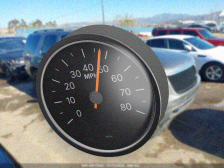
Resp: 47.5
